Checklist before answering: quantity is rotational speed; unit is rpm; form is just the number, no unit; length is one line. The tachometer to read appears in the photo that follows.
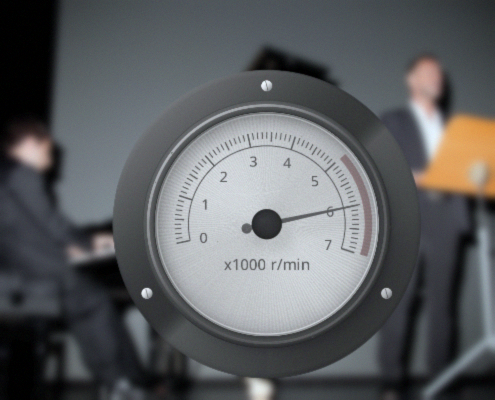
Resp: 6000
